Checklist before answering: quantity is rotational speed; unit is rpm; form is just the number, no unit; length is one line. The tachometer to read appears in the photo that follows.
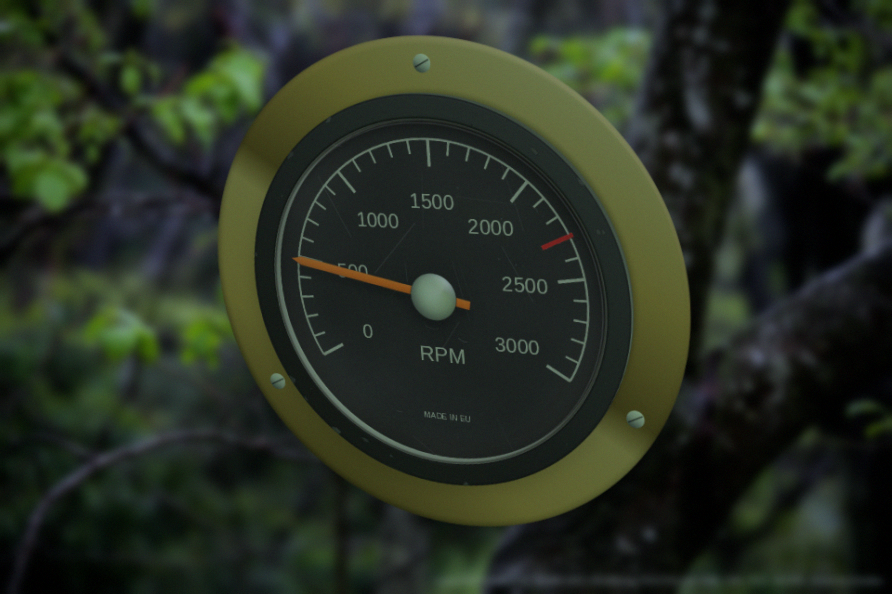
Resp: 500
